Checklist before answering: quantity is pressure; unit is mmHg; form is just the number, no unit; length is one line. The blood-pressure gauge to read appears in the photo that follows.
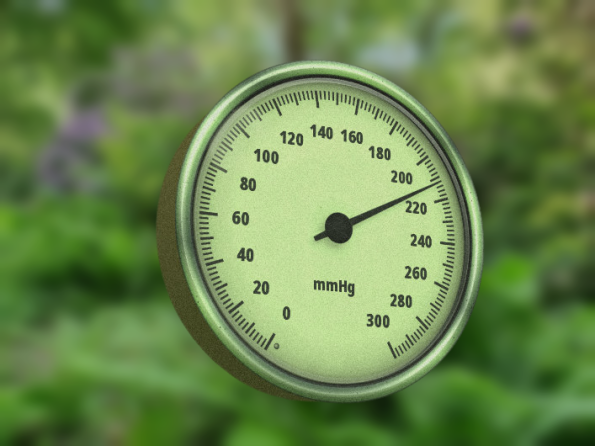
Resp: 212
